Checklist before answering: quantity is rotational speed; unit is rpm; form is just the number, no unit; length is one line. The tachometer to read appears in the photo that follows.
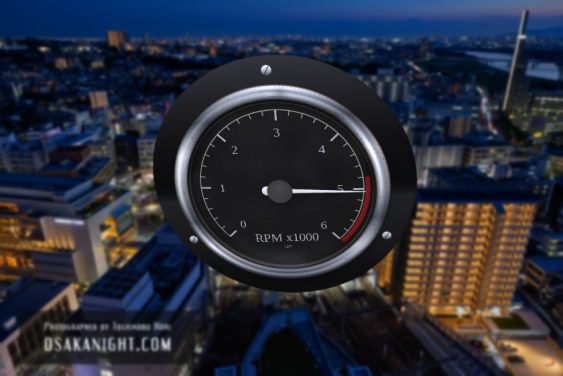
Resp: 5000
